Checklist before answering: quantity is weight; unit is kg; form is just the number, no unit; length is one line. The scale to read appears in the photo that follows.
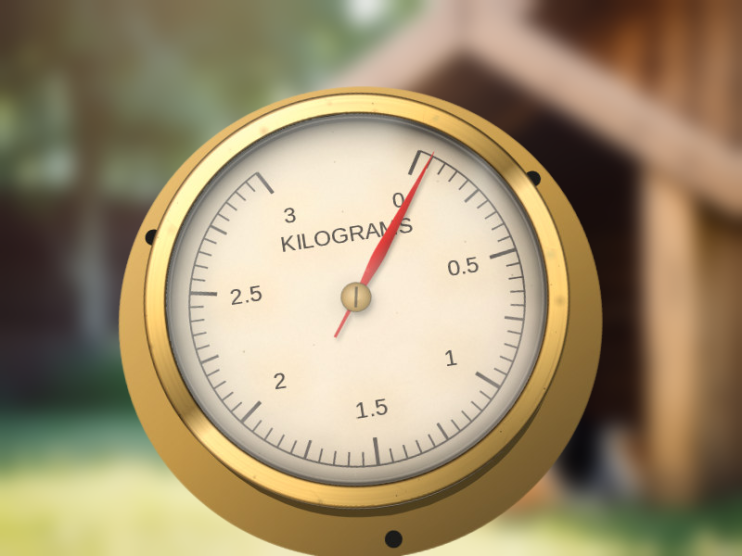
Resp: 0.05
